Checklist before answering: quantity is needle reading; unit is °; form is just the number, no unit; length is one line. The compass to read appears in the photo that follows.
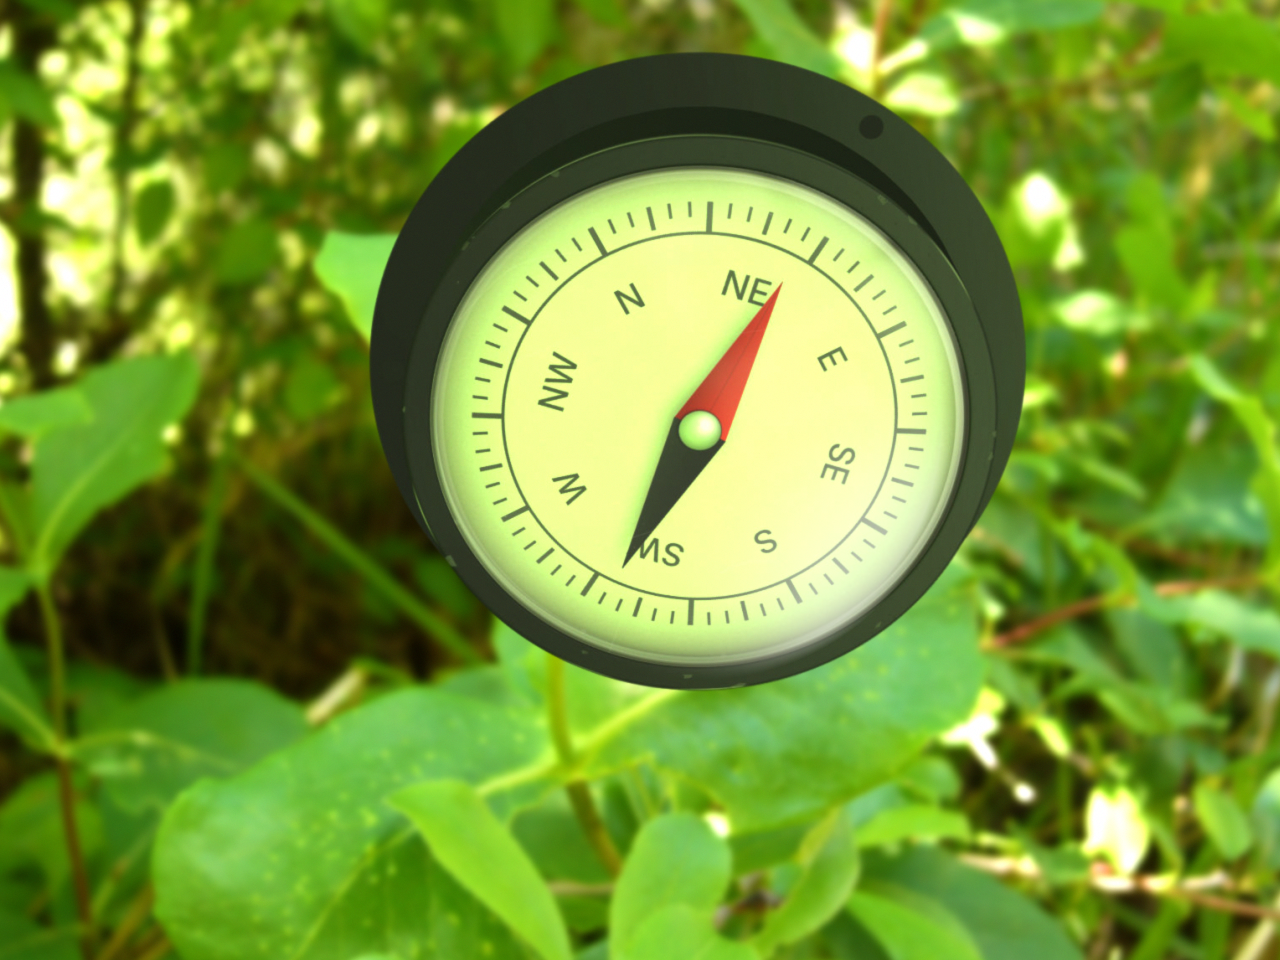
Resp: 55
